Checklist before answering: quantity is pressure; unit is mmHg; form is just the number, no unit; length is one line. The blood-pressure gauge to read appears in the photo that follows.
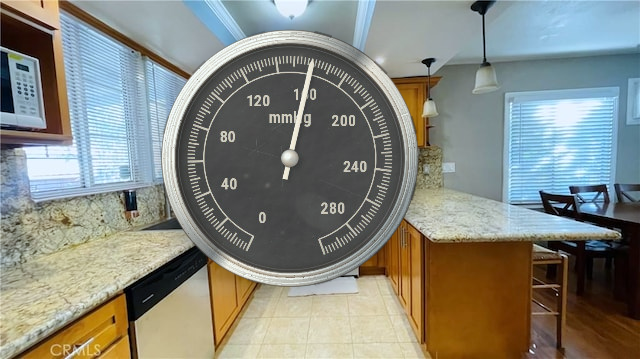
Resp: 160
